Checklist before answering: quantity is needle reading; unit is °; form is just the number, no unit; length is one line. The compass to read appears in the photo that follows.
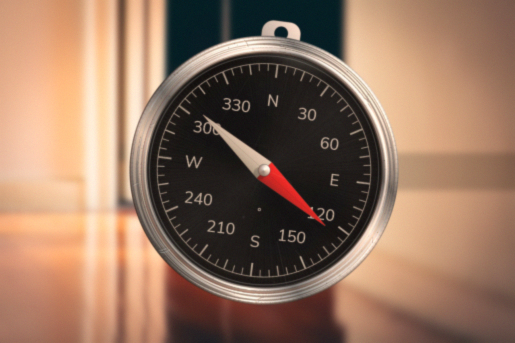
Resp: 125
